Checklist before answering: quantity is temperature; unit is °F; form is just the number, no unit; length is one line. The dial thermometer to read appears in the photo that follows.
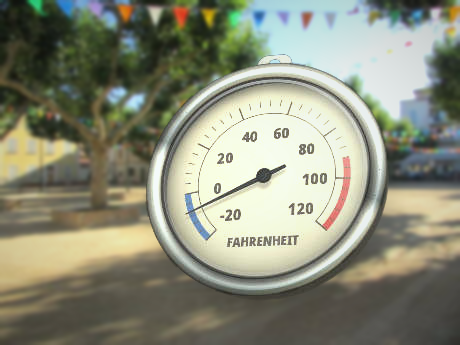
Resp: -8
